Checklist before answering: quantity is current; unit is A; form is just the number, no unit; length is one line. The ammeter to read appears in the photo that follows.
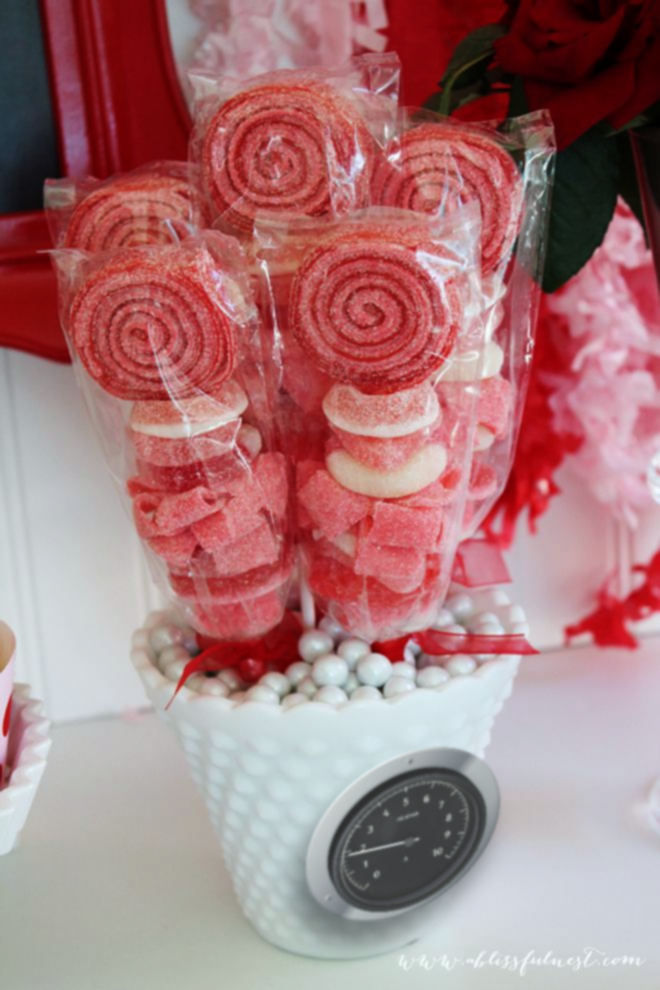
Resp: 2
